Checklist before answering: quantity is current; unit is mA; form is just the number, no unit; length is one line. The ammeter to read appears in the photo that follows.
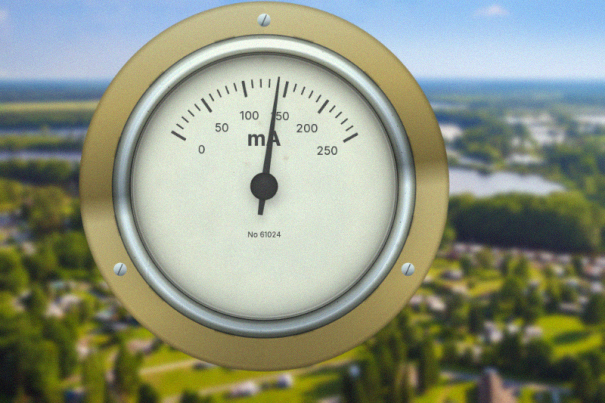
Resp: 140
